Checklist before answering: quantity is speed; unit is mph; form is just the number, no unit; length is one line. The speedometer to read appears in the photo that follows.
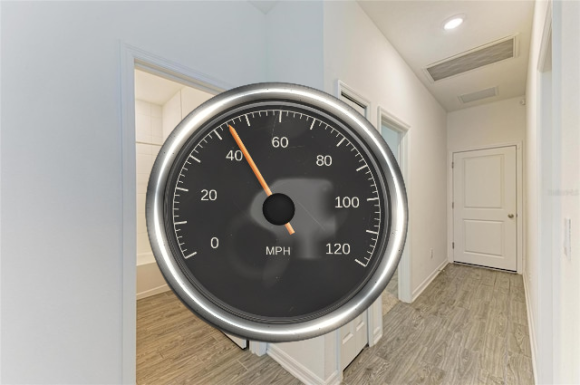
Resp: 44
